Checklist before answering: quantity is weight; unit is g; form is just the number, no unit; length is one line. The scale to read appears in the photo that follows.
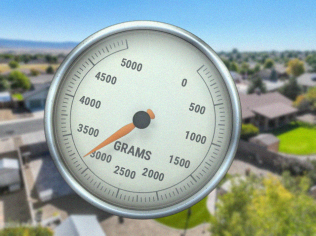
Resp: 3150
